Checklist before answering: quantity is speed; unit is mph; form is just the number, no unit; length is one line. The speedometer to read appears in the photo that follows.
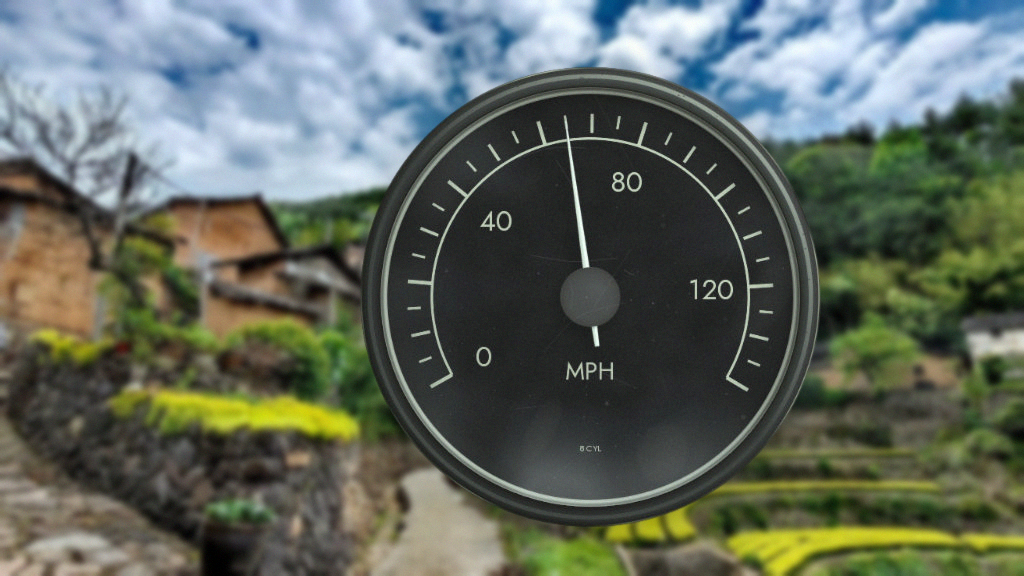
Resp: 65
